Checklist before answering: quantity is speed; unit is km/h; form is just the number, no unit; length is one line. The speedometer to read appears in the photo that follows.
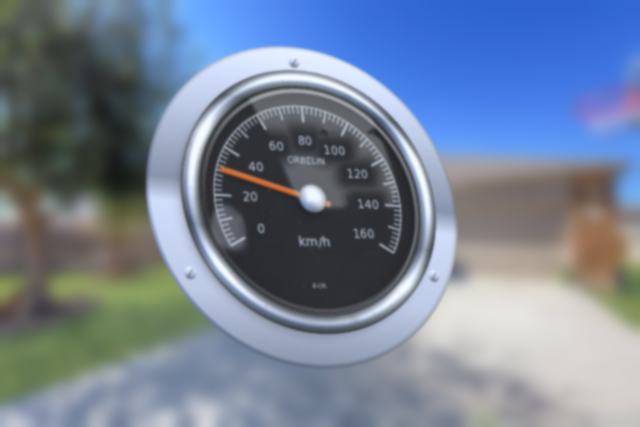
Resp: 30
